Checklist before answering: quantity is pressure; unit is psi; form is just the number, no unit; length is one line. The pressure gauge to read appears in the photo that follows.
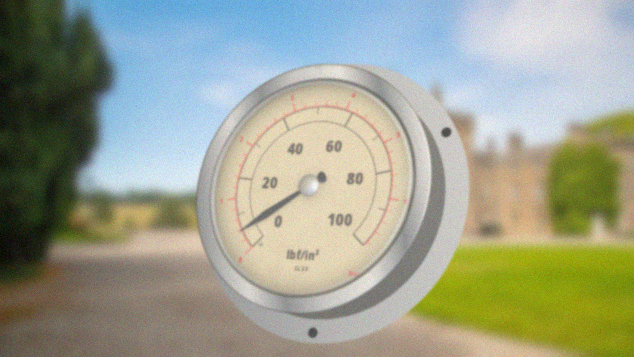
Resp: 5
